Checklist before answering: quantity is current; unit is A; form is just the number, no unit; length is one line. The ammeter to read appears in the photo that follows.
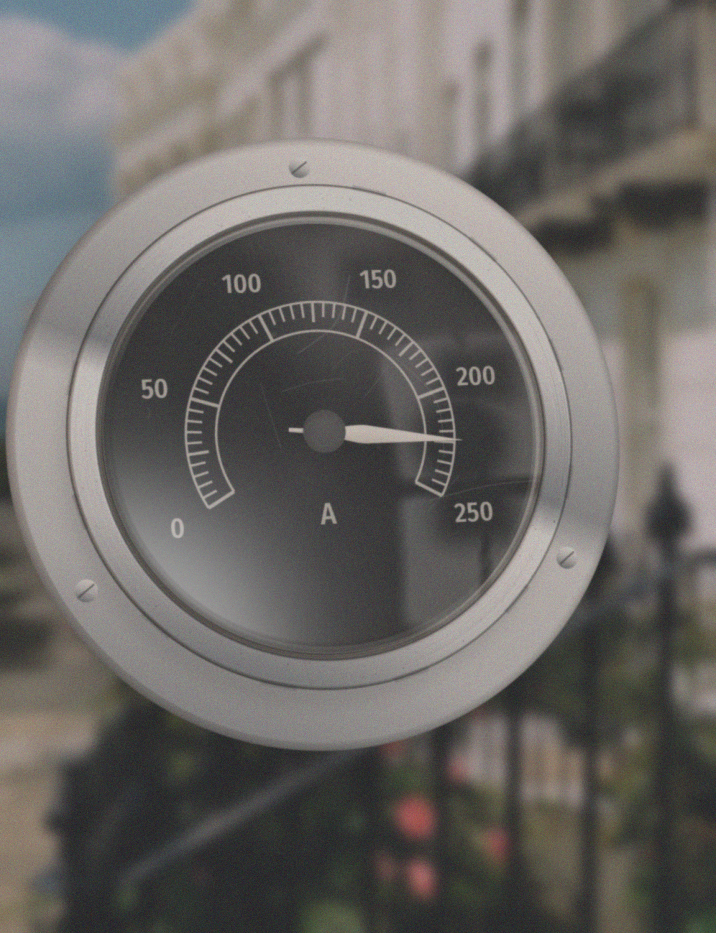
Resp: 225
